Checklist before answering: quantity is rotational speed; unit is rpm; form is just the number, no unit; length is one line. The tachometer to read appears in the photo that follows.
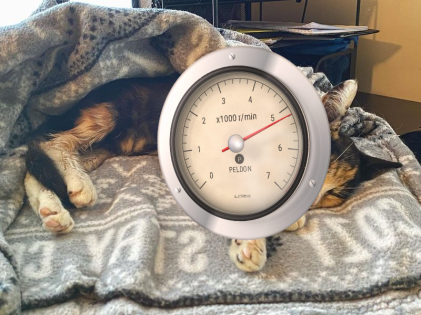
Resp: 5200
